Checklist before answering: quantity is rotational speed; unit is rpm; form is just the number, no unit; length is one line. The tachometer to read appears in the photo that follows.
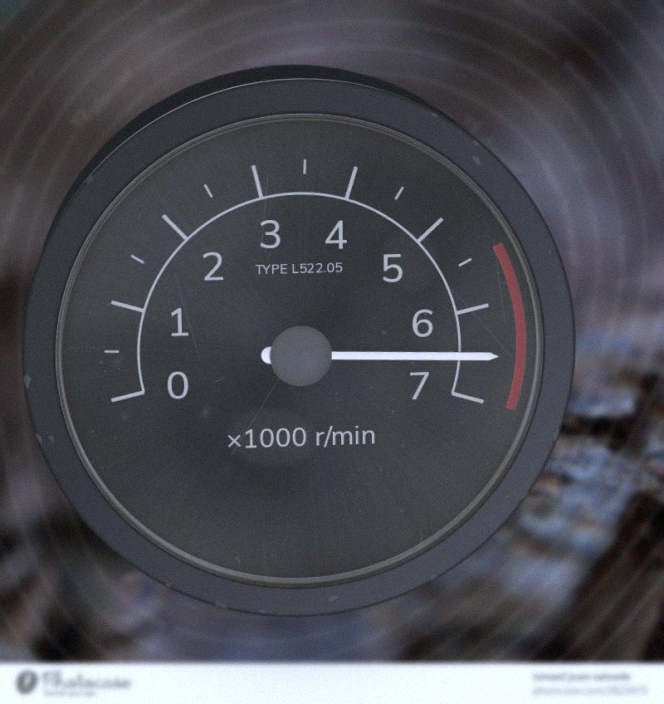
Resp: 6500
